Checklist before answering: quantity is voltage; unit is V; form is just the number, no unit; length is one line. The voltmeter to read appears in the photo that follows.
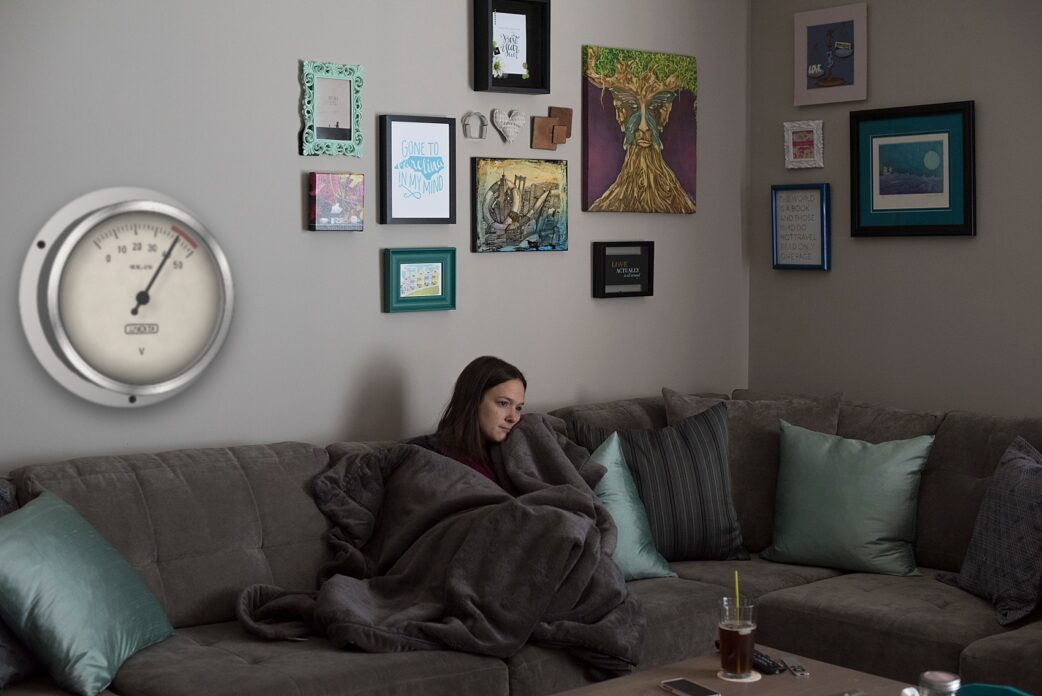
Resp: 40
